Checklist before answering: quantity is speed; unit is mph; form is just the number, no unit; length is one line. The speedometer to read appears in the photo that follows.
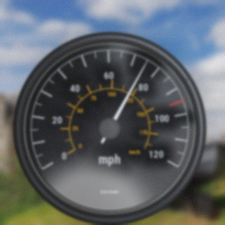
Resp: 75
